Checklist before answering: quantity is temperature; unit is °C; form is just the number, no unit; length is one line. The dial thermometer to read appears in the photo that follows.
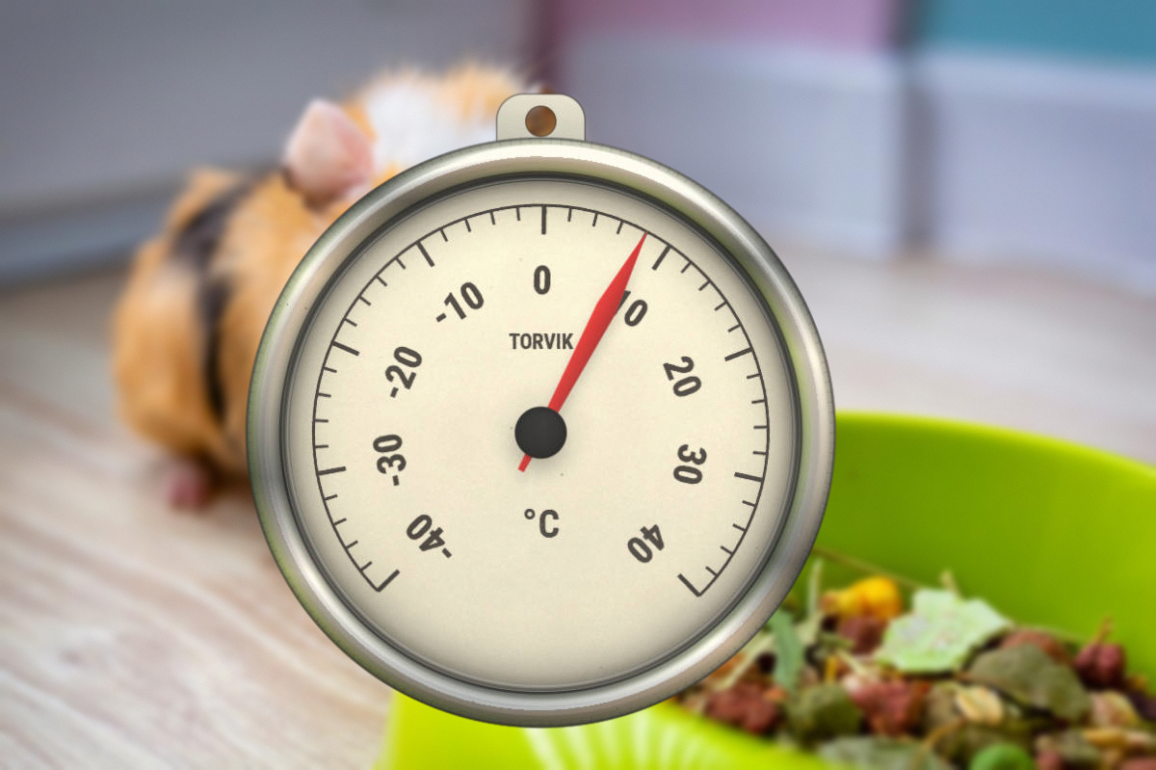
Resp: 8
